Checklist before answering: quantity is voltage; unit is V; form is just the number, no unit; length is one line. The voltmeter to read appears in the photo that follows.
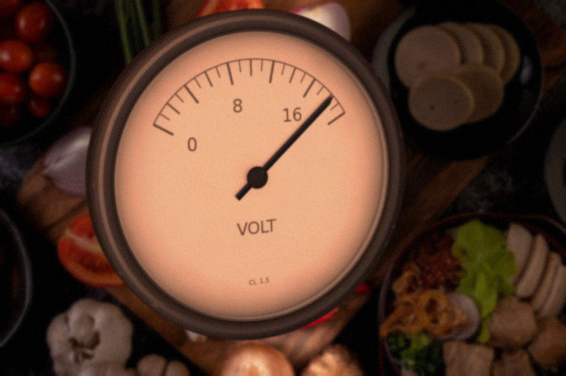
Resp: 18
